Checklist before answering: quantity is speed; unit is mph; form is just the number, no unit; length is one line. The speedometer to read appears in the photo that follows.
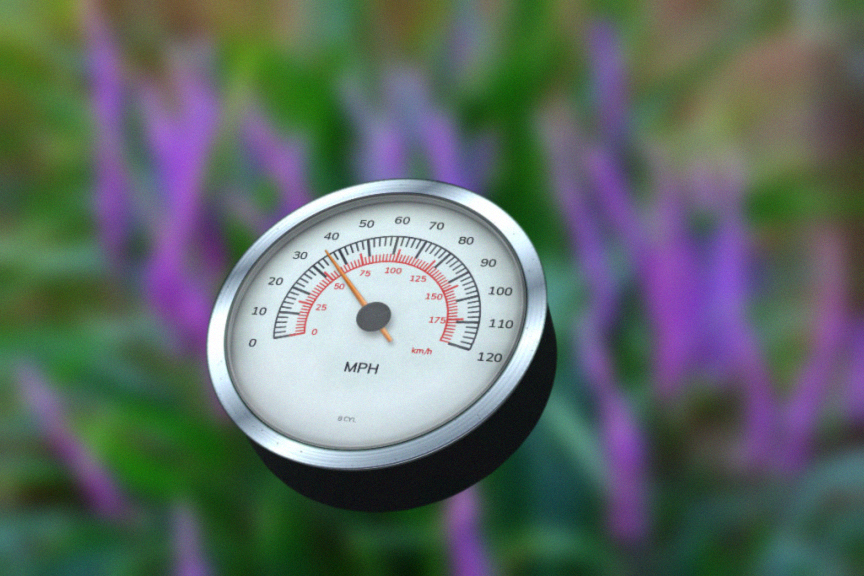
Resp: 36
